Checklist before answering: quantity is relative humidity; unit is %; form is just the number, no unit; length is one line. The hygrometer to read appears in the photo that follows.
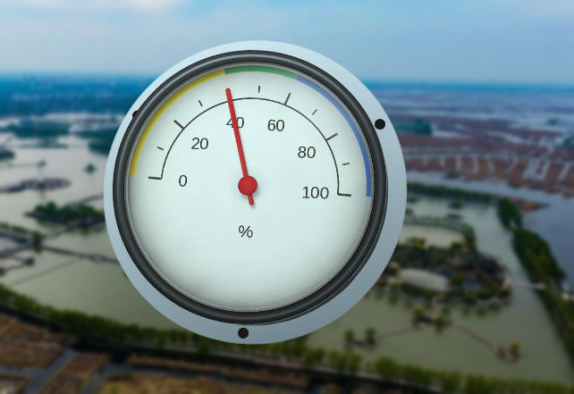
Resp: 40
